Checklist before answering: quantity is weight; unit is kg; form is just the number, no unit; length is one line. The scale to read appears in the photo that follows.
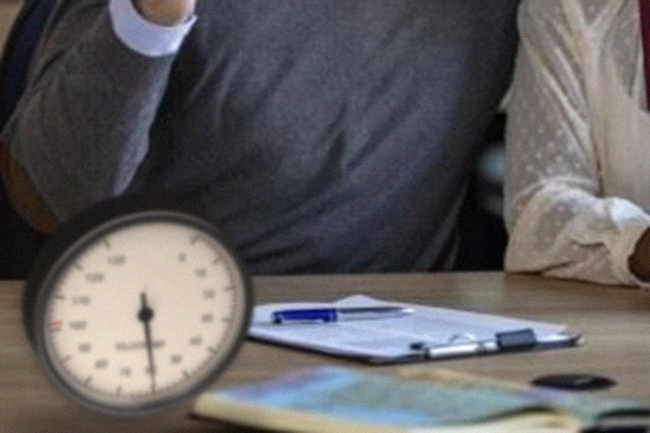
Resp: 60
